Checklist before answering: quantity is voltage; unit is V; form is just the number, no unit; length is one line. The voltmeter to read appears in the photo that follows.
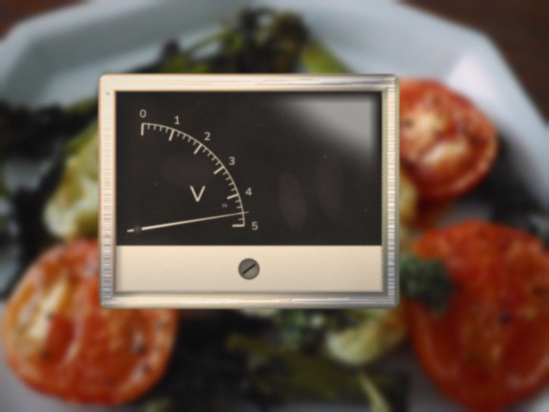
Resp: 4.6
